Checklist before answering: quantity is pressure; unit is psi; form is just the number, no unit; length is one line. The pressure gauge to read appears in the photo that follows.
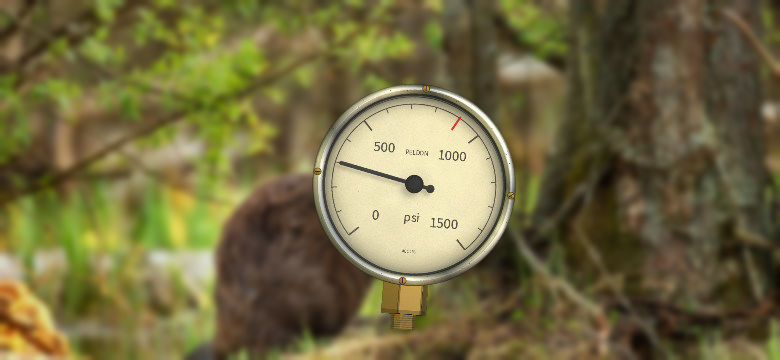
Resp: 300
